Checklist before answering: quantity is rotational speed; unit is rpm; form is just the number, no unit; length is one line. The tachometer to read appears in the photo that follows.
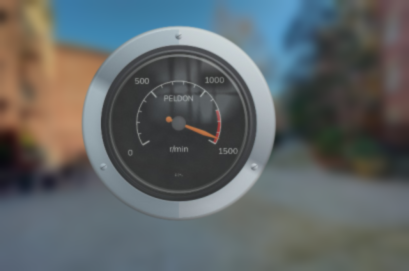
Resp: 1450
